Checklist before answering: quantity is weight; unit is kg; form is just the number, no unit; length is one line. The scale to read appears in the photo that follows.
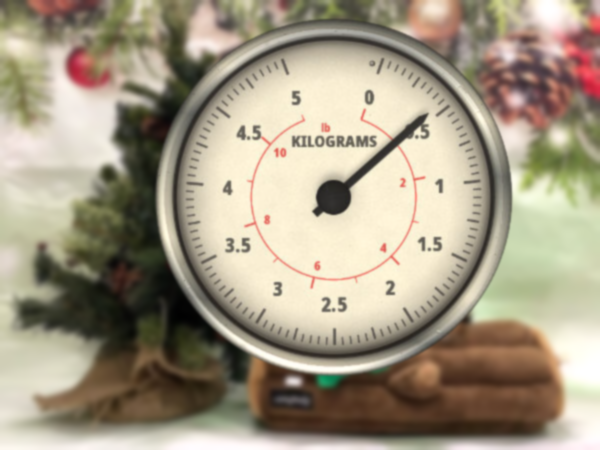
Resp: 0.45
